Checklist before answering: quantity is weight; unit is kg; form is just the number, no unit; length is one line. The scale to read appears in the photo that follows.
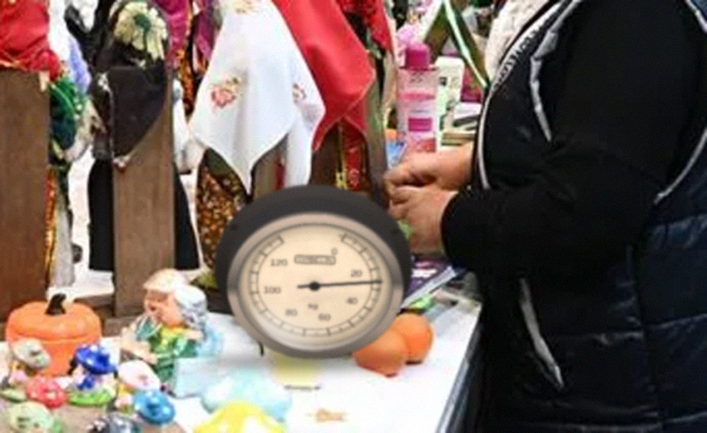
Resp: 25
